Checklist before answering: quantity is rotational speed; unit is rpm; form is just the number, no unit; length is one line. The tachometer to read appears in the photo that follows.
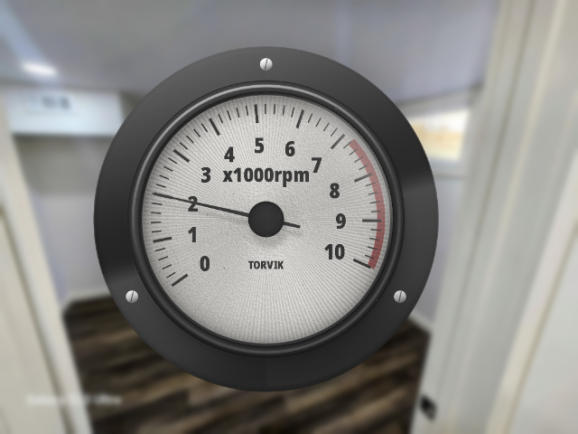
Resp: 2000
